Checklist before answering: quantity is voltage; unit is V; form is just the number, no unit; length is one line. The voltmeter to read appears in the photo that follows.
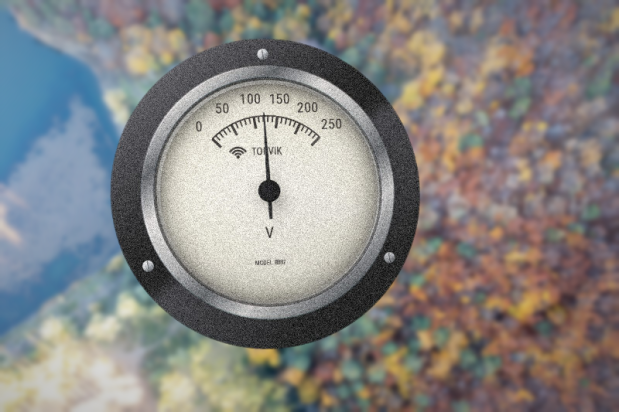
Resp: 120
